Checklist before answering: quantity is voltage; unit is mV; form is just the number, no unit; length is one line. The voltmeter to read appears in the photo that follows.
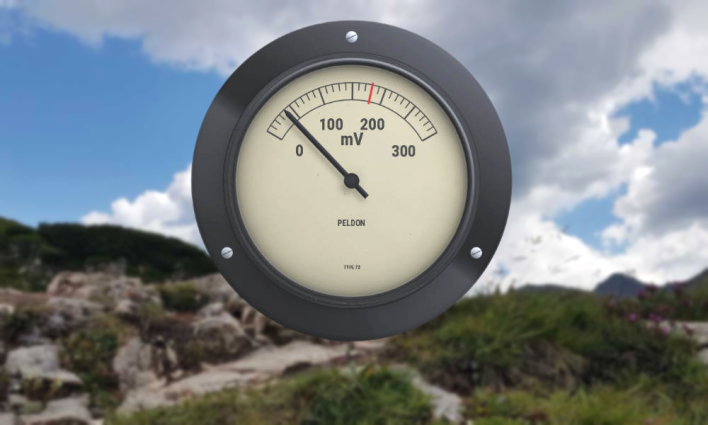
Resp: 40
